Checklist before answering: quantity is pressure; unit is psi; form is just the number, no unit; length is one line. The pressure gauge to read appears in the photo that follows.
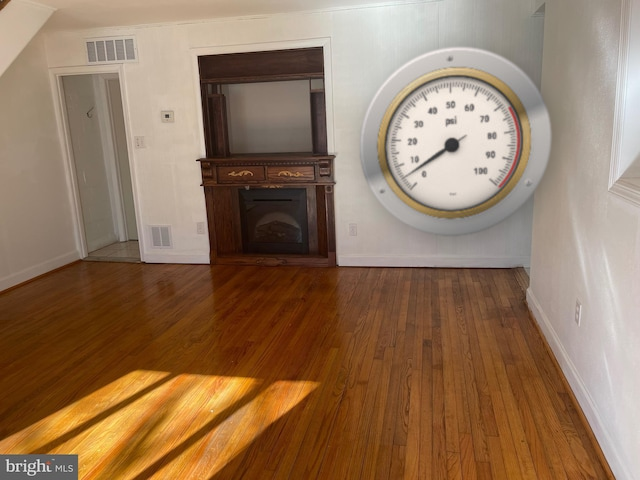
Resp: 5
